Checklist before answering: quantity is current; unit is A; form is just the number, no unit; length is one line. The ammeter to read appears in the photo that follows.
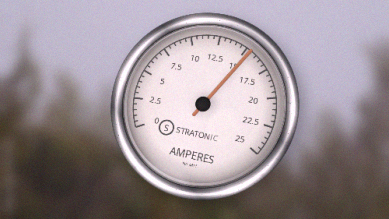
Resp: 15.5
